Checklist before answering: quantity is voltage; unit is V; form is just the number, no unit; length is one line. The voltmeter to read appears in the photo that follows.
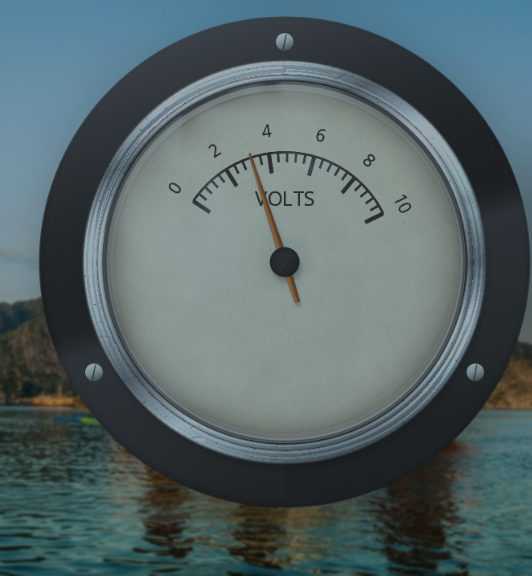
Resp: 3.2
